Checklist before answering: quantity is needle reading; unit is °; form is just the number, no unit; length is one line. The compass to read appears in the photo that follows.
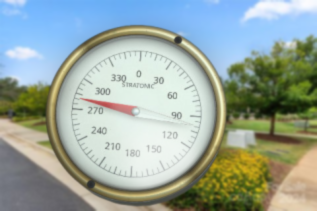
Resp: 280
